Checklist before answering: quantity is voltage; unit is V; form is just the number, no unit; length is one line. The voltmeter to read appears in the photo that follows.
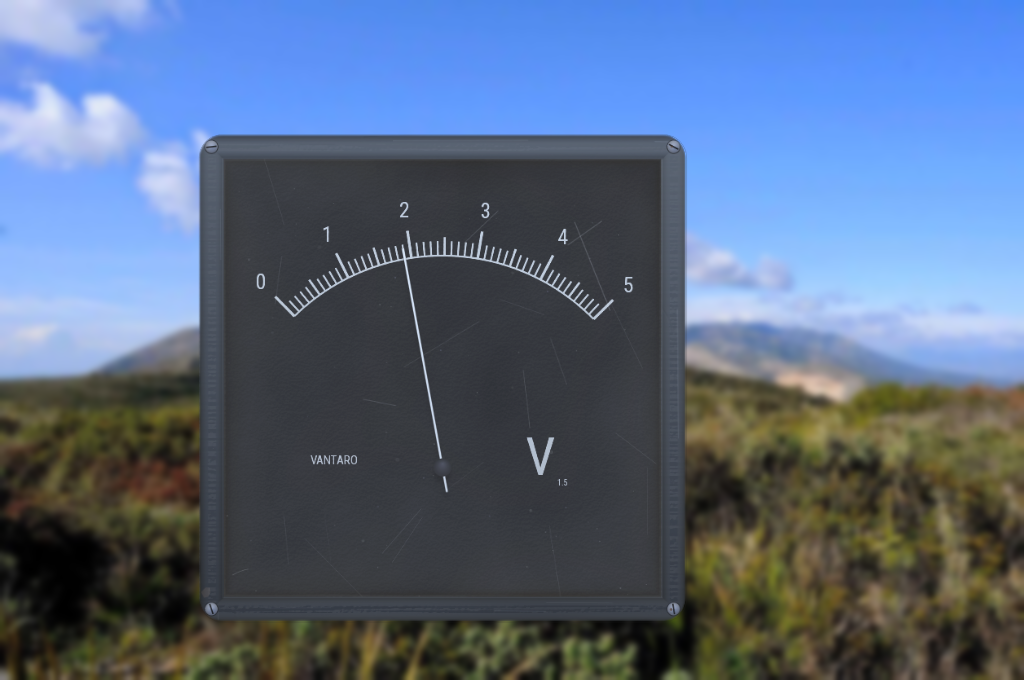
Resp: 1.9
